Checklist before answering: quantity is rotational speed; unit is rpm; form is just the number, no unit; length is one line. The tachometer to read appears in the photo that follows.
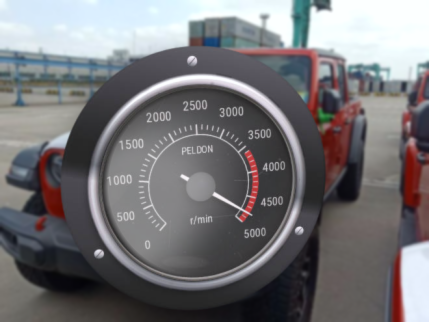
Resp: 4800
